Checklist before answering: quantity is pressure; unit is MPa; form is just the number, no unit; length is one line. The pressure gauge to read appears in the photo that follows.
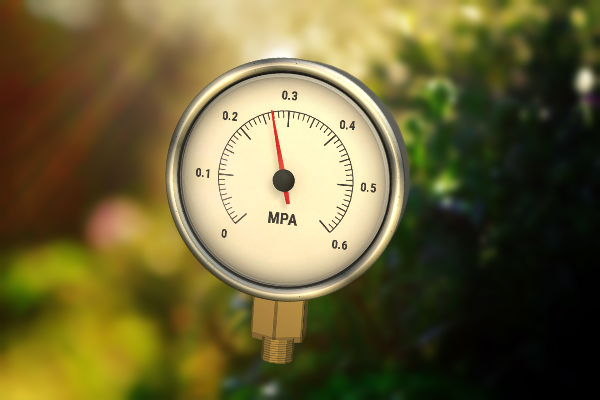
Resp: 0.27
